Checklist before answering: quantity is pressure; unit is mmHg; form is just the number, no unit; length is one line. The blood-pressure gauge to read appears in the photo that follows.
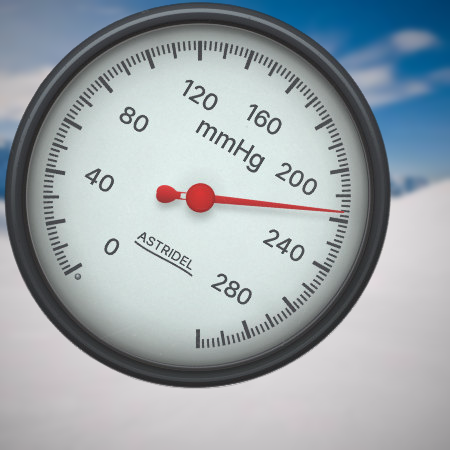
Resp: 216
